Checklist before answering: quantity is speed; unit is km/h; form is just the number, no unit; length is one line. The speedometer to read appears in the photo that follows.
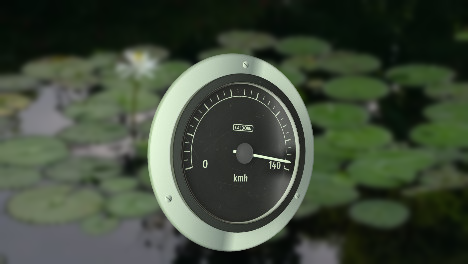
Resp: 135
